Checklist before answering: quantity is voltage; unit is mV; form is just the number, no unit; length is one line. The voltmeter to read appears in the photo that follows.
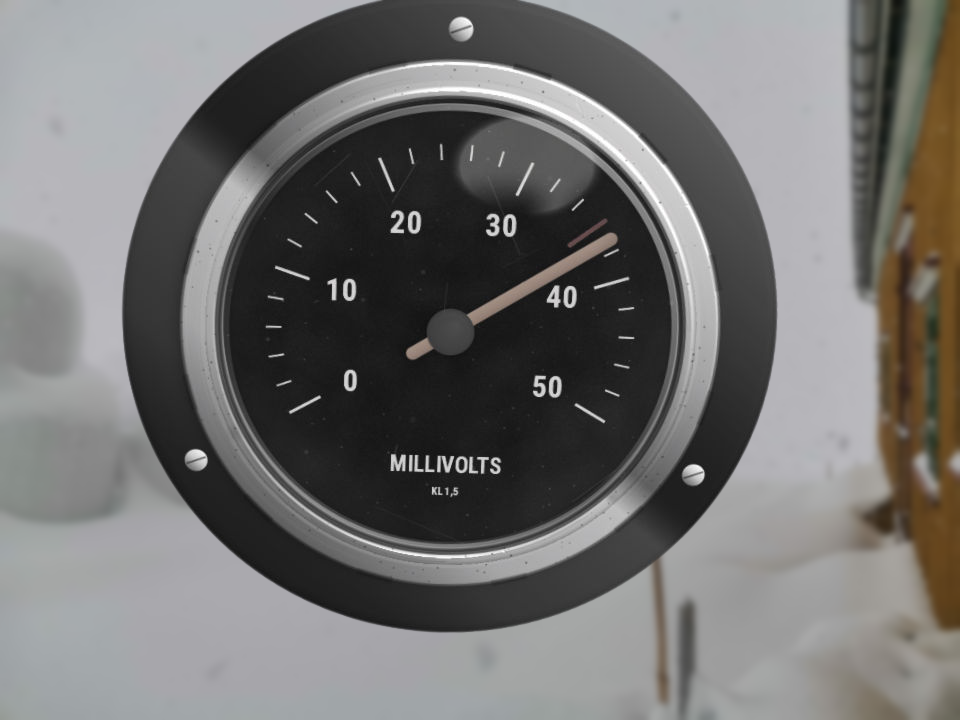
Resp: 37
